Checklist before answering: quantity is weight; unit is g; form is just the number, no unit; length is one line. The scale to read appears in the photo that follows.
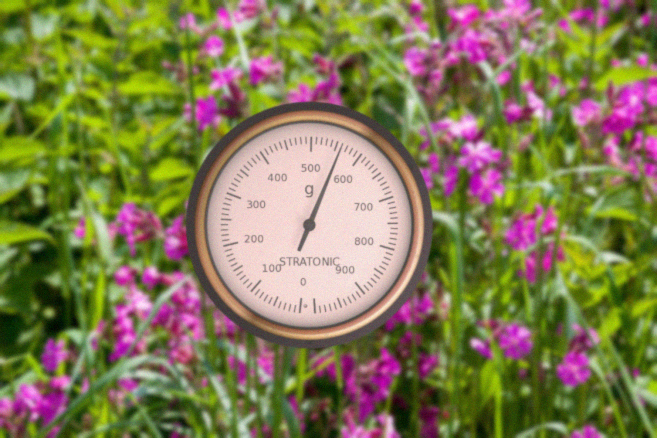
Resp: 560
